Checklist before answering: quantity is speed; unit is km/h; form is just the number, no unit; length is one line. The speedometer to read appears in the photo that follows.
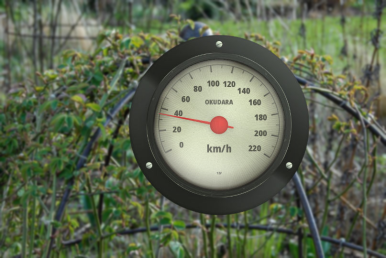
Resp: 35
